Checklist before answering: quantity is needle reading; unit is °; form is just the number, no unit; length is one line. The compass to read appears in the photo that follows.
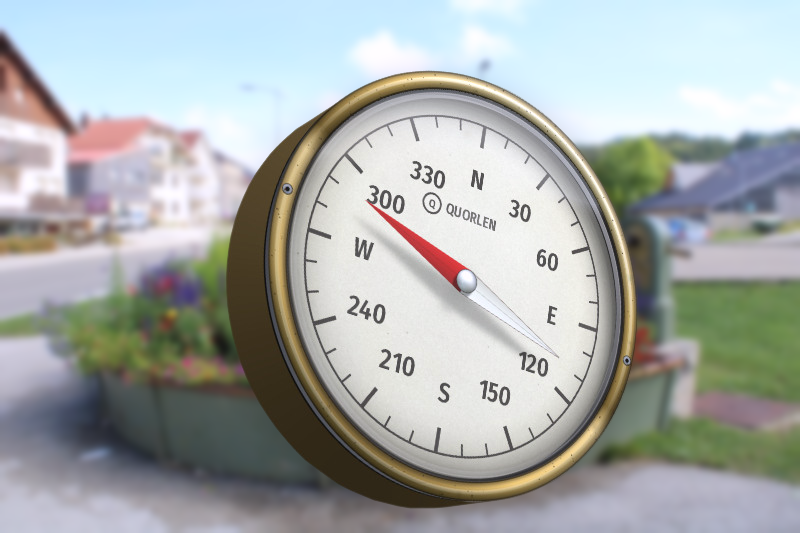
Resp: 290
